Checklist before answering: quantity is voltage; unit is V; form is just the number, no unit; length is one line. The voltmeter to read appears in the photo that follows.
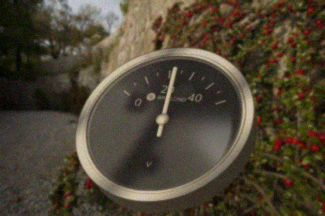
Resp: 22.5
